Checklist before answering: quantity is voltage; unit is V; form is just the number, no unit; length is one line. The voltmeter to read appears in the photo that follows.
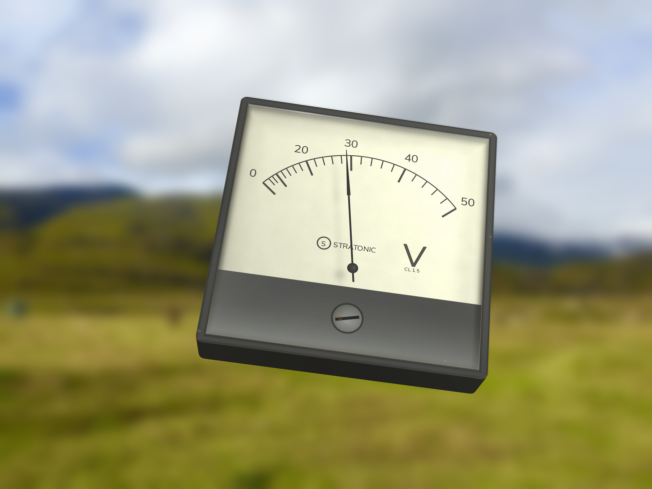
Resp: 29
